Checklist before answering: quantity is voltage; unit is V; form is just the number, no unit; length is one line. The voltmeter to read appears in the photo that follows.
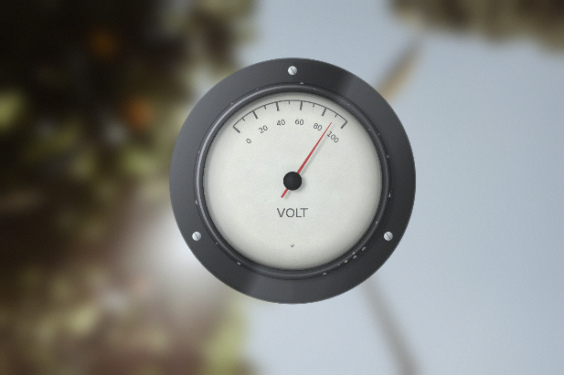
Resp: 90
